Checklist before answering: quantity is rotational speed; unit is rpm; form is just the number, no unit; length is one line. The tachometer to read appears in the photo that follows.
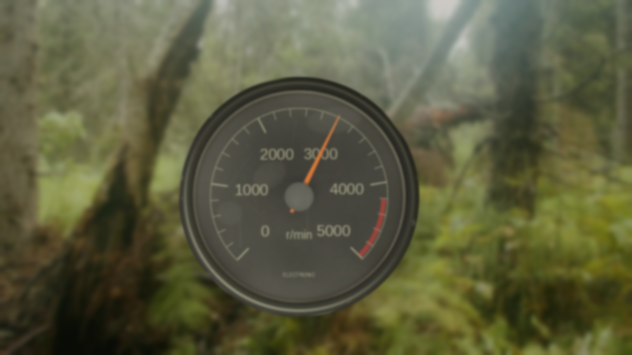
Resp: 3000
